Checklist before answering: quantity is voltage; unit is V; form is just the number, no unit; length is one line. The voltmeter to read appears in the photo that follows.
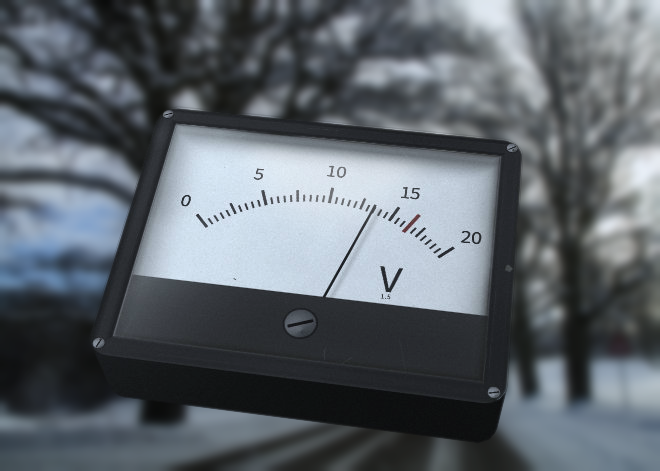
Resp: 13.5
